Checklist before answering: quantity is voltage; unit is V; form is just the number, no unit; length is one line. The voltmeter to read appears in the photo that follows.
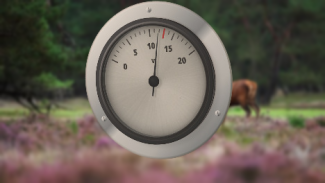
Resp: 12
